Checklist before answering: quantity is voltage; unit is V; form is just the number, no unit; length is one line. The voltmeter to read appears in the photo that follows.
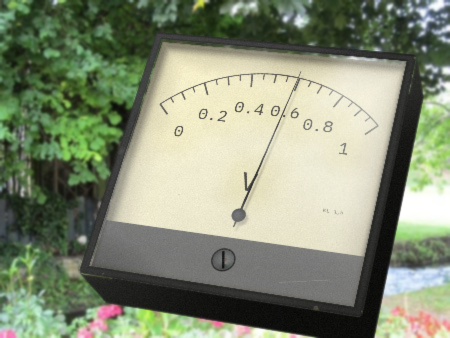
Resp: 0.6
